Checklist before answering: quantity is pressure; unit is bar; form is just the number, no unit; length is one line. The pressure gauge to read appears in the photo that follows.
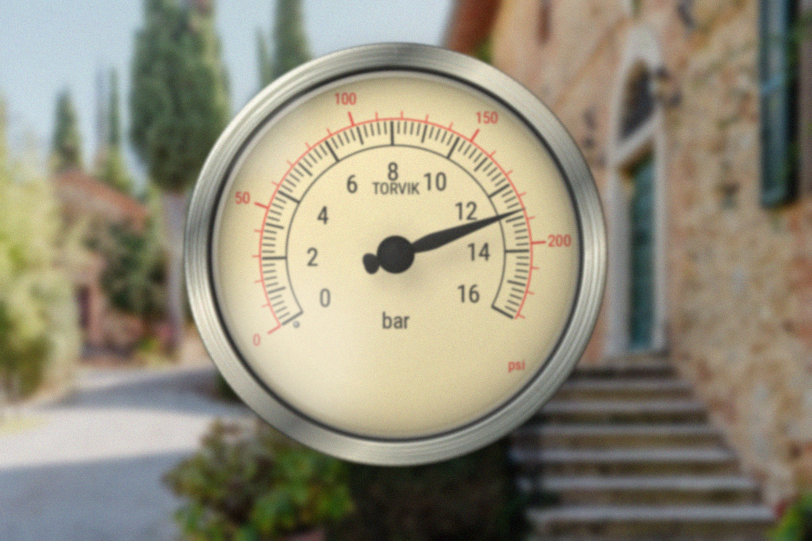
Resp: 12.8
